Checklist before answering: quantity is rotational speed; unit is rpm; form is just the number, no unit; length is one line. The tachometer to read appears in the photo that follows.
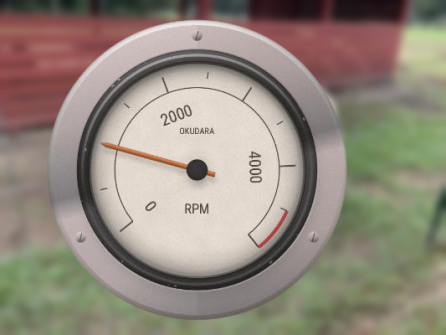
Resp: 1000
